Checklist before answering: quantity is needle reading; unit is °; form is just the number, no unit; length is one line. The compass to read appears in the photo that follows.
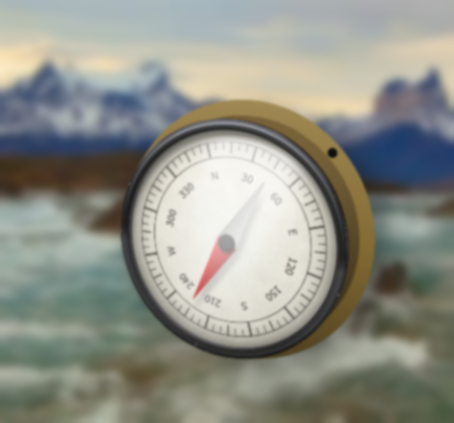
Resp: 225
